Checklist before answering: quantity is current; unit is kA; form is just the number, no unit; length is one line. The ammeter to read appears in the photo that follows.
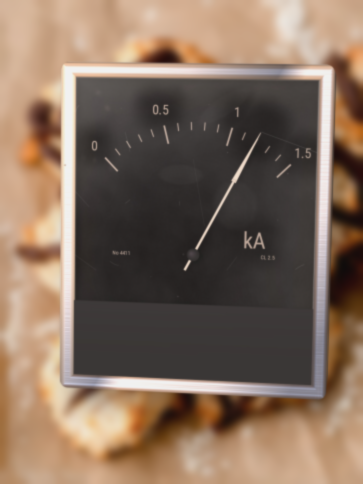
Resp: 1.2
